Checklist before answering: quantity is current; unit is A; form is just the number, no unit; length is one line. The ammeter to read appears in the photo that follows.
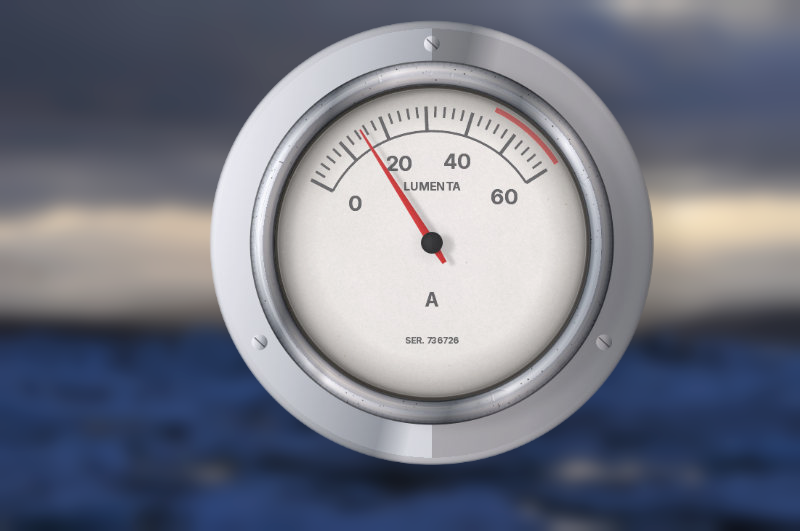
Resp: 15
